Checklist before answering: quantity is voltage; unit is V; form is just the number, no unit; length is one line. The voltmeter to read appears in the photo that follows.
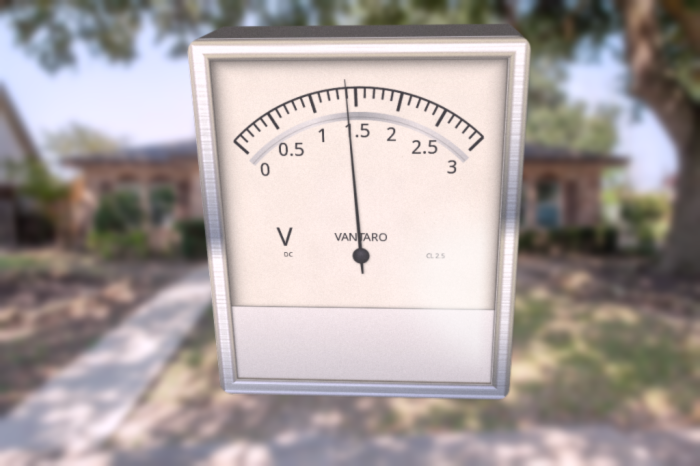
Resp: 1.4
